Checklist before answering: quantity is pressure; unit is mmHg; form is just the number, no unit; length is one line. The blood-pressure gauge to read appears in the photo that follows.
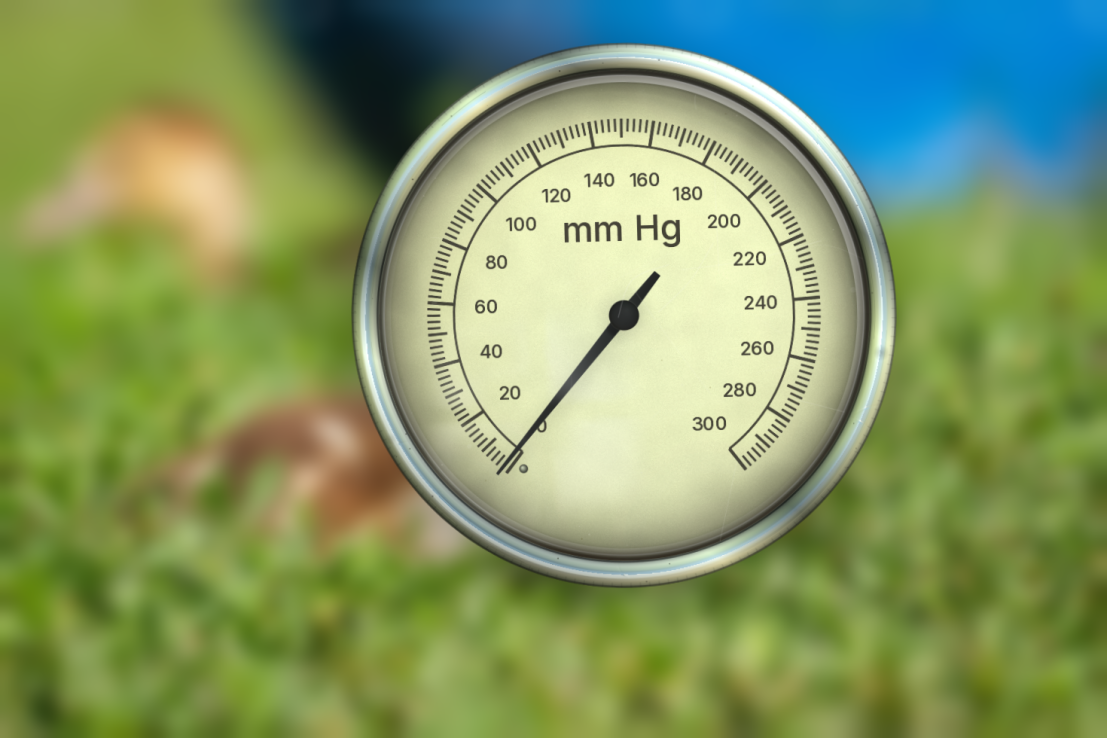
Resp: 2
